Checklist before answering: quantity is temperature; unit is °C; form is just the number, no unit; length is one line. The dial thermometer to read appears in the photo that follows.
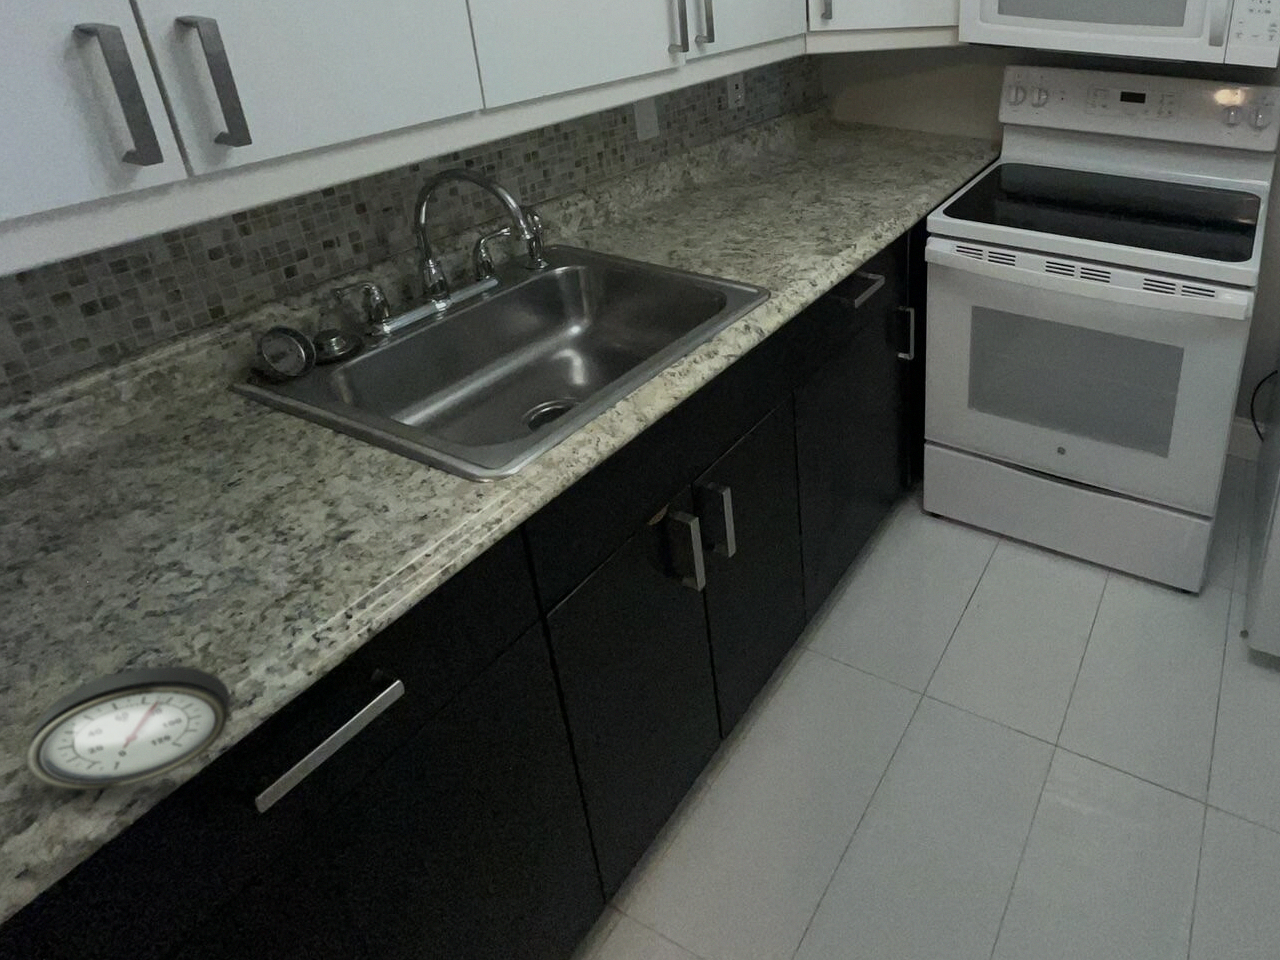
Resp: 75
